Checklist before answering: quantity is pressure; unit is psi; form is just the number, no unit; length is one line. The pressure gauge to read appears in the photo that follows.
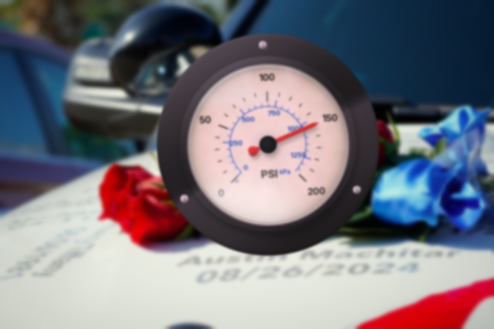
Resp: 150
